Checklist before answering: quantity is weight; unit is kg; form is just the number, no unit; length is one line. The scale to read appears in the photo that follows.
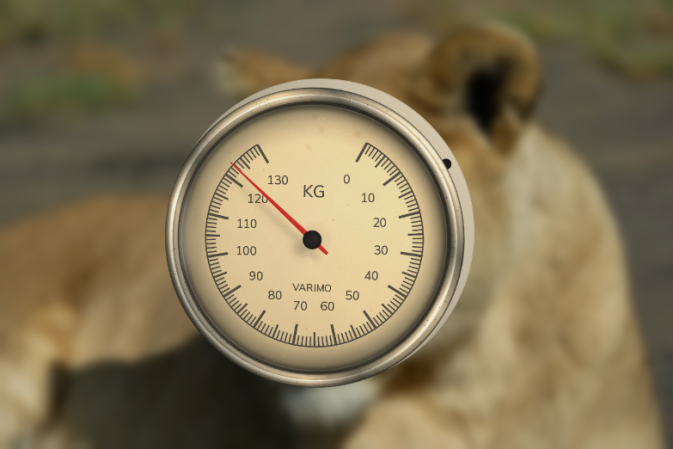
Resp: 123
